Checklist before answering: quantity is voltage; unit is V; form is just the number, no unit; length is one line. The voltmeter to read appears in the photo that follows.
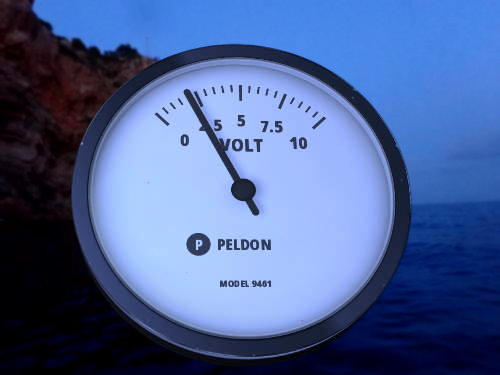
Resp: 2
